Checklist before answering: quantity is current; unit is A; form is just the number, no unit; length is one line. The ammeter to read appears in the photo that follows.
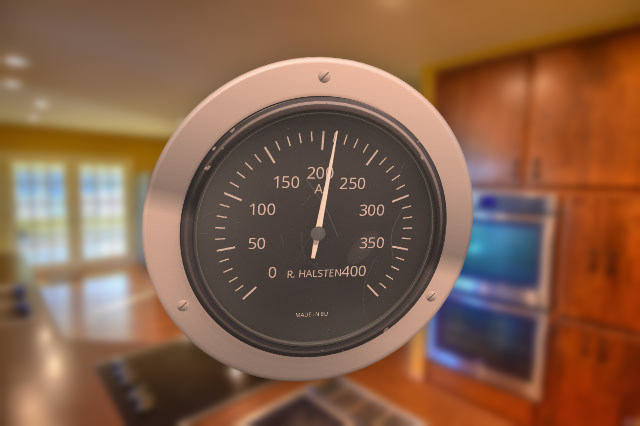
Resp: 210
